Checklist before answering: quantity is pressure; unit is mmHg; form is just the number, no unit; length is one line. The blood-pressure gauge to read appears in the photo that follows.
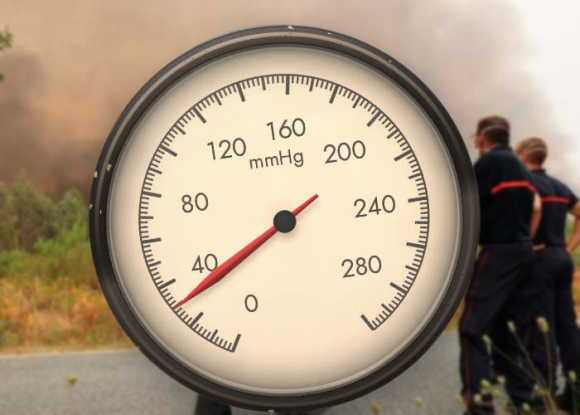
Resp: 30
